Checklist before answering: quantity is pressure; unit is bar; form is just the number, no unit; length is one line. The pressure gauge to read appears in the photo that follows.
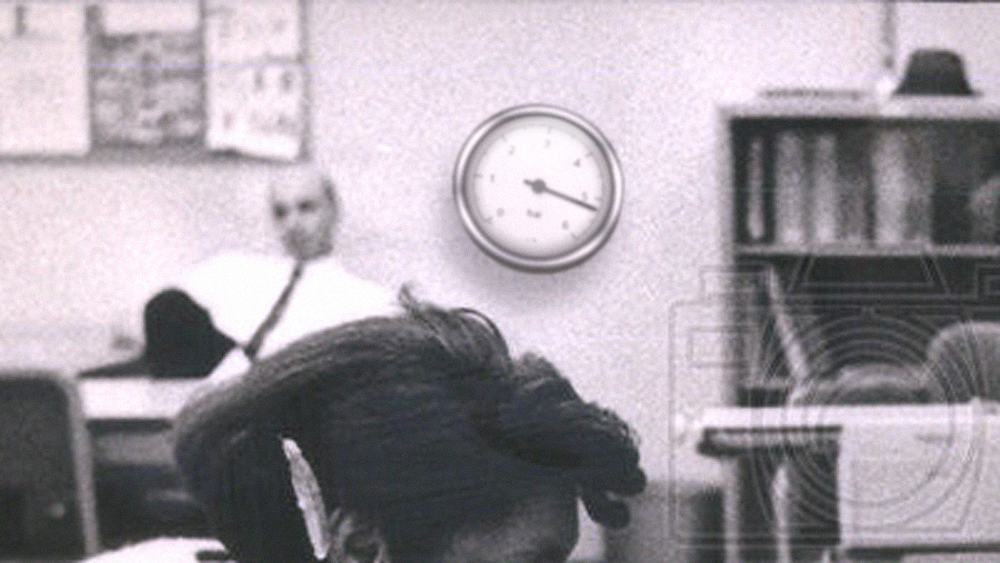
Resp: 5.25
